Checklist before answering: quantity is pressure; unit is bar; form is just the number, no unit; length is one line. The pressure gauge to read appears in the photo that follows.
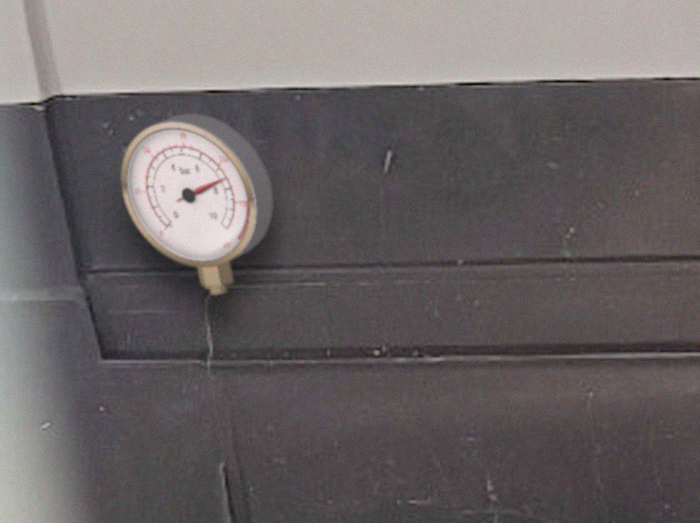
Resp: 7.5
